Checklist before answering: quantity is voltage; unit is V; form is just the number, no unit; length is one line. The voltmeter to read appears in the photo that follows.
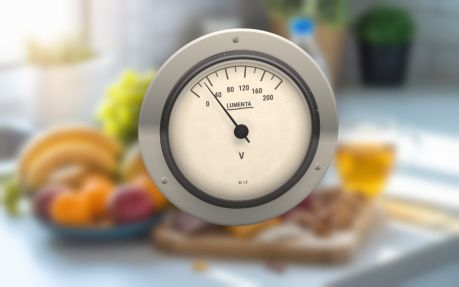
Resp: 30
